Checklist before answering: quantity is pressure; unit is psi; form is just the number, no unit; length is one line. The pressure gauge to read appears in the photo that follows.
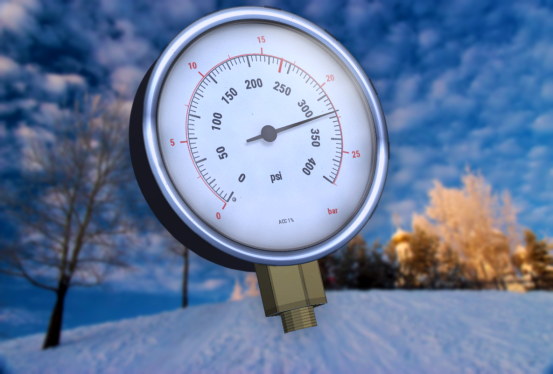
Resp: 320
